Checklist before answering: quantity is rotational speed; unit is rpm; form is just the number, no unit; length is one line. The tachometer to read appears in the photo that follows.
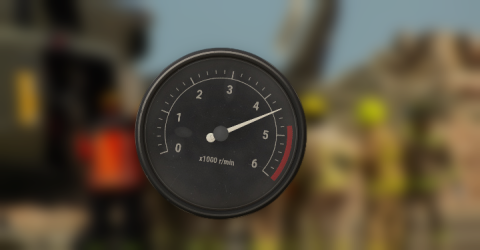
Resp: 4400
